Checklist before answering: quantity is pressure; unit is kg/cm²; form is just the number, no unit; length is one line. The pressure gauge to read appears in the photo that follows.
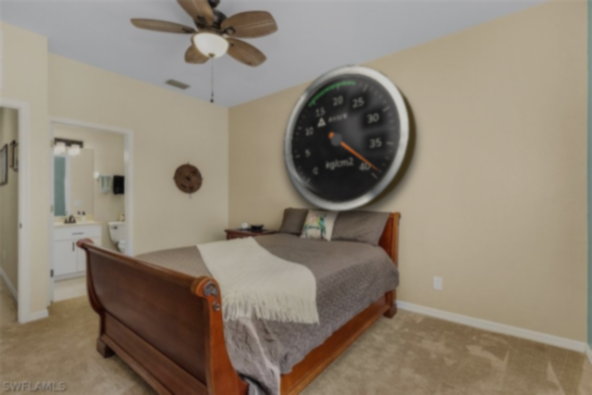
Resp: 39
